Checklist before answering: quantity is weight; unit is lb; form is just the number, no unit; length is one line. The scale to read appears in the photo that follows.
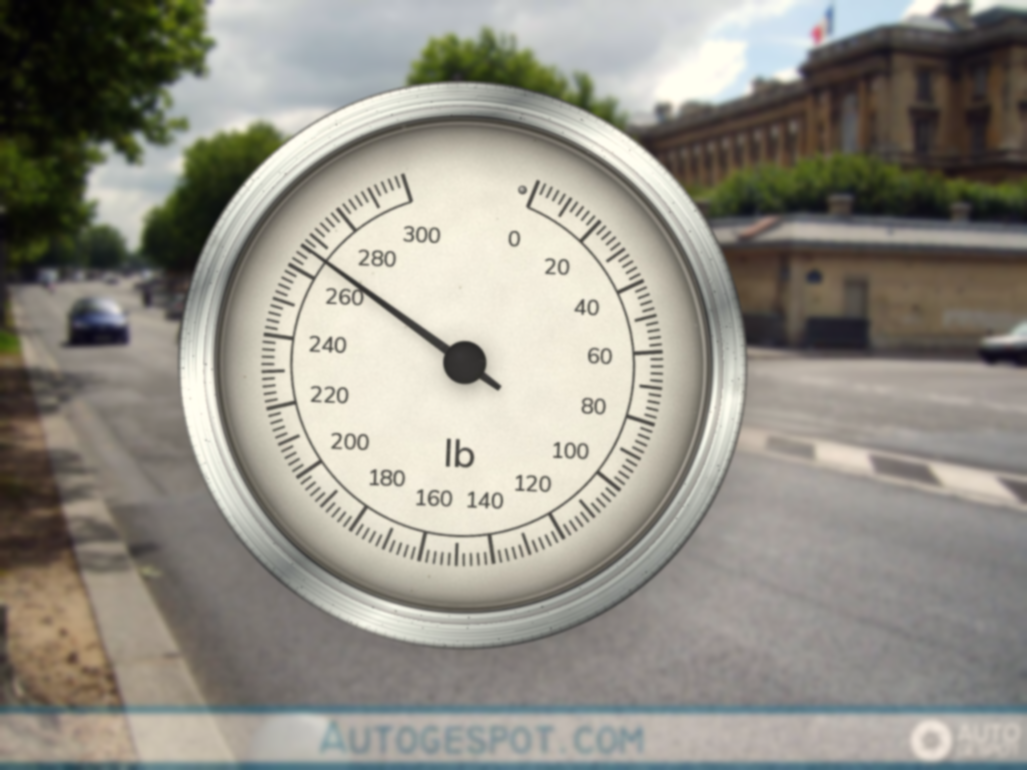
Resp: 266
